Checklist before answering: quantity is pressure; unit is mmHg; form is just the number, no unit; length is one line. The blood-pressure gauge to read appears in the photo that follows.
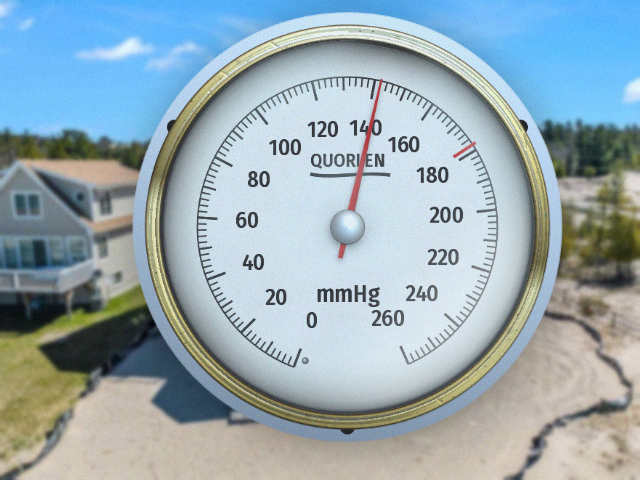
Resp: 142
